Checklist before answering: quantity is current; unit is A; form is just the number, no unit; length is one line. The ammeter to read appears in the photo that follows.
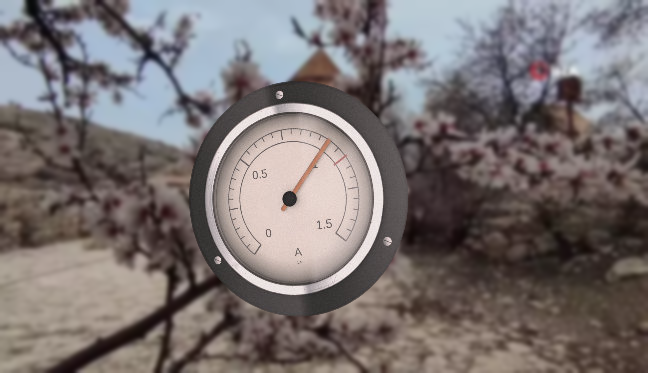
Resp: 1
